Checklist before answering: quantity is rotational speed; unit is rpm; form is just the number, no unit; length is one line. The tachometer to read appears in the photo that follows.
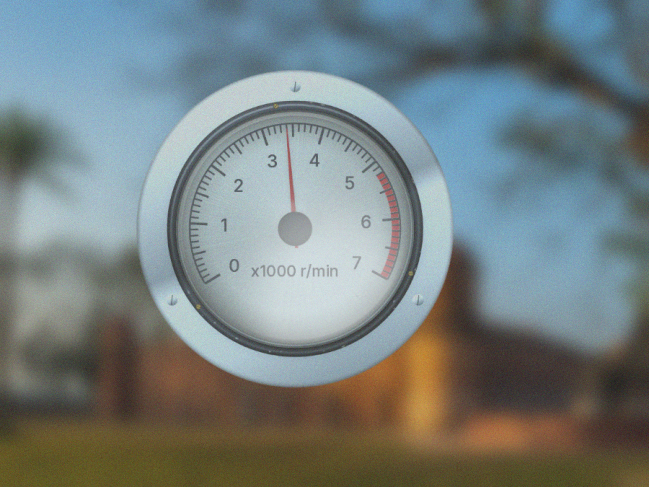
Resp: 3400
